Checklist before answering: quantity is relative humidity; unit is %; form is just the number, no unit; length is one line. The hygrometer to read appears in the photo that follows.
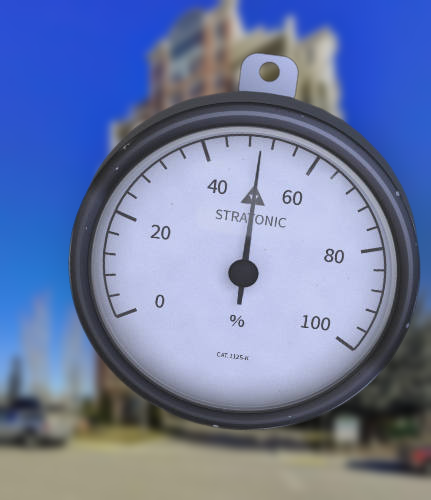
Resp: 50
